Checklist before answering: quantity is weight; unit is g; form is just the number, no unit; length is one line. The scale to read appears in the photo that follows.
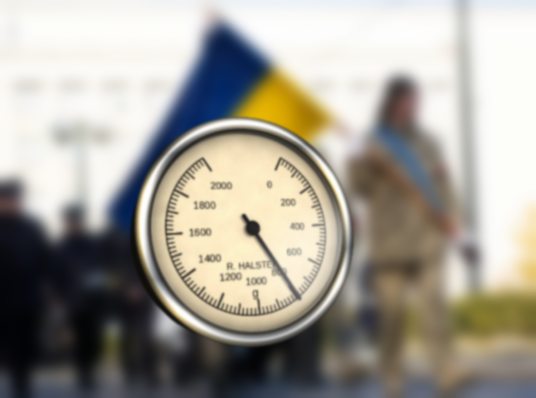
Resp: 800
